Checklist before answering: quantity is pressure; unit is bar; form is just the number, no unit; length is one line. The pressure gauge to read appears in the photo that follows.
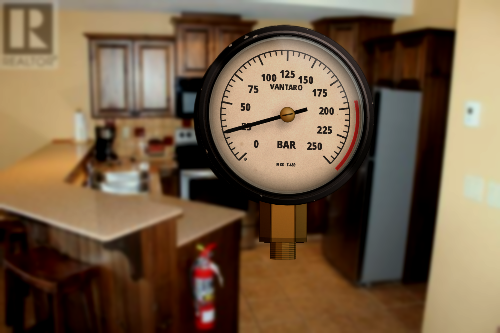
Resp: 25
